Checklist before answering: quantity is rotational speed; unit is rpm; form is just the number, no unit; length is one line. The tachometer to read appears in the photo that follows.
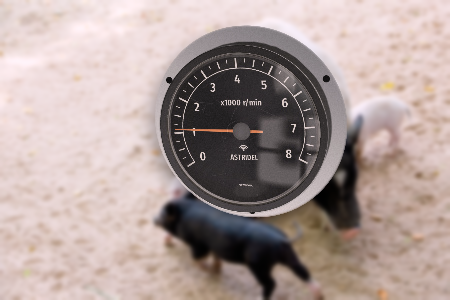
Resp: 1125
